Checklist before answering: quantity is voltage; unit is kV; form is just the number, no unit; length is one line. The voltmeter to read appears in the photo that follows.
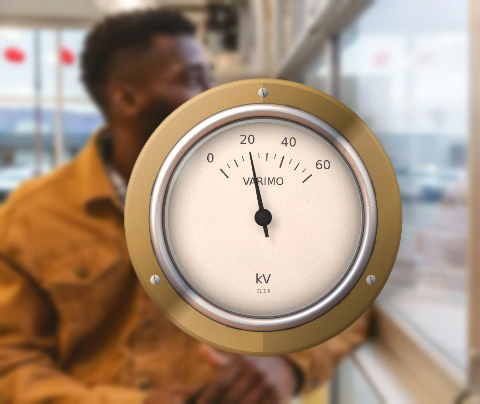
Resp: 20
